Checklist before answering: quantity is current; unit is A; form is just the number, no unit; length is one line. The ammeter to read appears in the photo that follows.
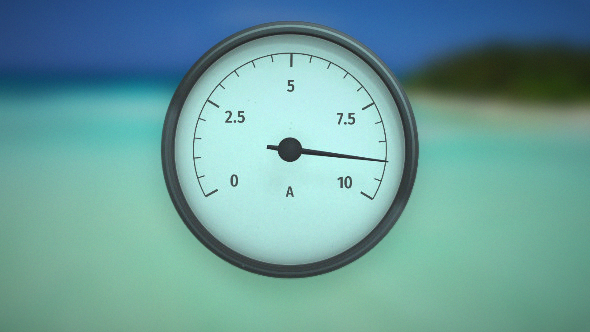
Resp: 9
